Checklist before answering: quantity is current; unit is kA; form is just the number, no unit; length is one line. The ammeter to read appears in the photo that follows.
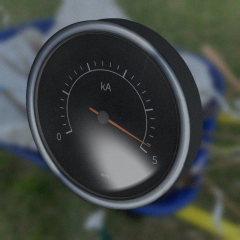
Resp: 4.8
